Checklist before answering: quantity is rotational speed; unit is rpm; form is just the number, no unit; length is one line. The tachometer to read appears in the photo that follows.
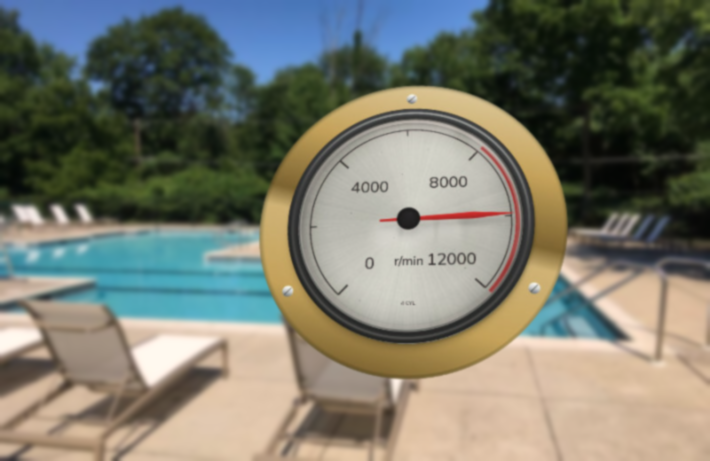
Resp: 10000
